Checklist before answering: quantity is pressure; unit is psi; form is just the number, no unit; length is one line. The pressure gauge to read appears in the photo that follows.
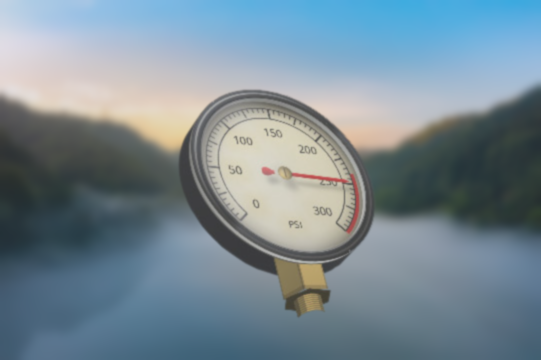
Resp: 250
